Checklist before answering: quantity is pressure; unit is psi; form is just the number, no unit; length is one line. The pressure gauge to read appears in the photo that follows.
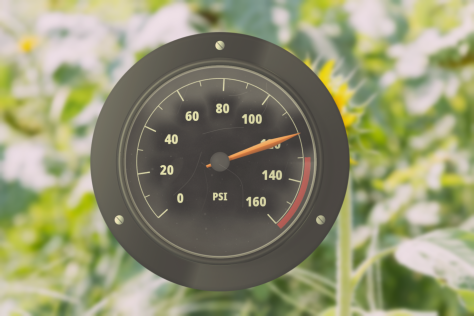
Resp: 120
